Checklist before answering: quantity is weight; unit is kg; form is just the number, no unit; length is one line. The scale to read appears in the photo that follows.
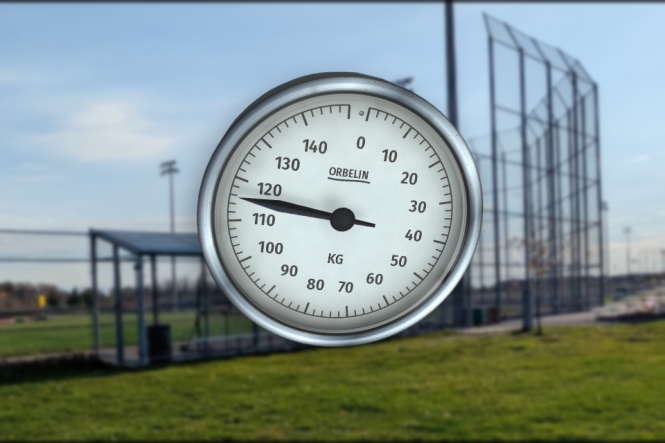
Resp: 116
